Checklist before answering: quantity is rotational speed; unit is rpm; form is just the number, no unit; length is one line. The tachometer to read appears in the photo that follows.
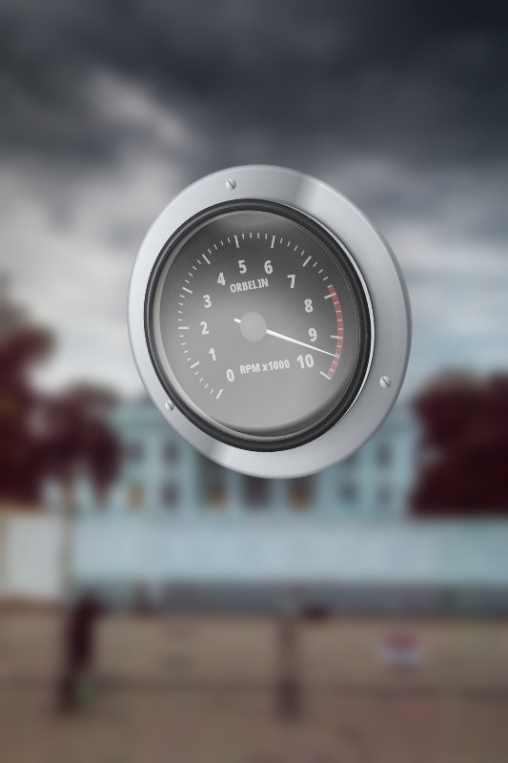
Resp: 9400
